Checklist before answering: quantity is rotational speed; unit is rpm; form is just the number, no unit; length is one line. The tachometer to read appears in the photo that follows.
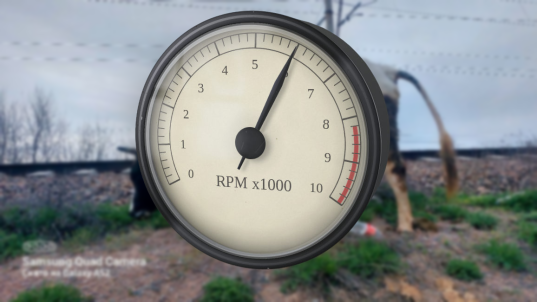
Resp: 6000
